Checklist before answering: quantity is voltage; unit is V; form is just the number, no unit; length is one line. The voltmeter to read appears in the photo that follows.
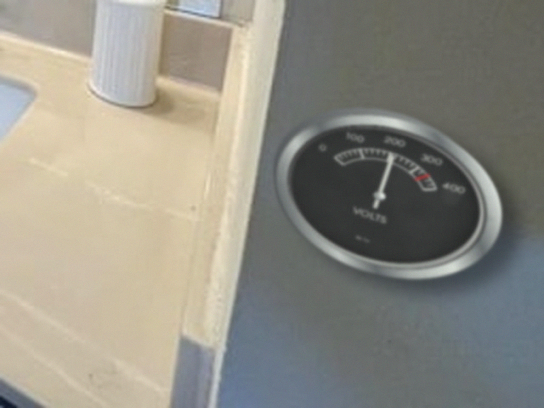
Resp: 200
